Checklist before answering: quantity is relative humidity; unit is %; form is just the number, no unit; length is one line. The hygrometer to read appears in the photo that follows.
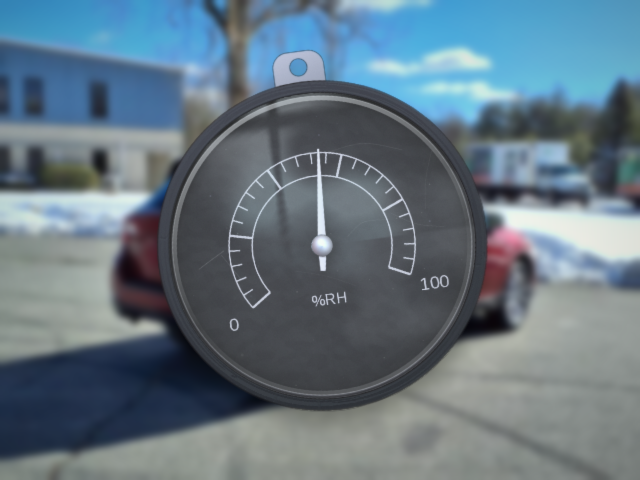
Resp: 54
